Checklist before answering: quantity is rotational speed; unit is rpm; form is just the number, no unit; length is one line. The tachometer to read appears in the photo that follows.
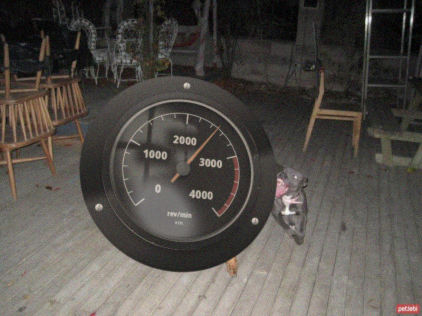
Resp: 2500
